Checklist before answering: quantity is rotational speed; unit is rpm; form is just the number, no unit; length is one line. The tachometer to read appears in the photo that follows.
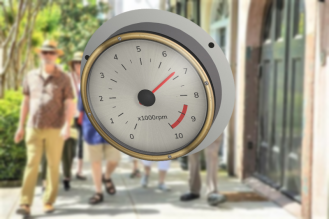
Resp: 6750
